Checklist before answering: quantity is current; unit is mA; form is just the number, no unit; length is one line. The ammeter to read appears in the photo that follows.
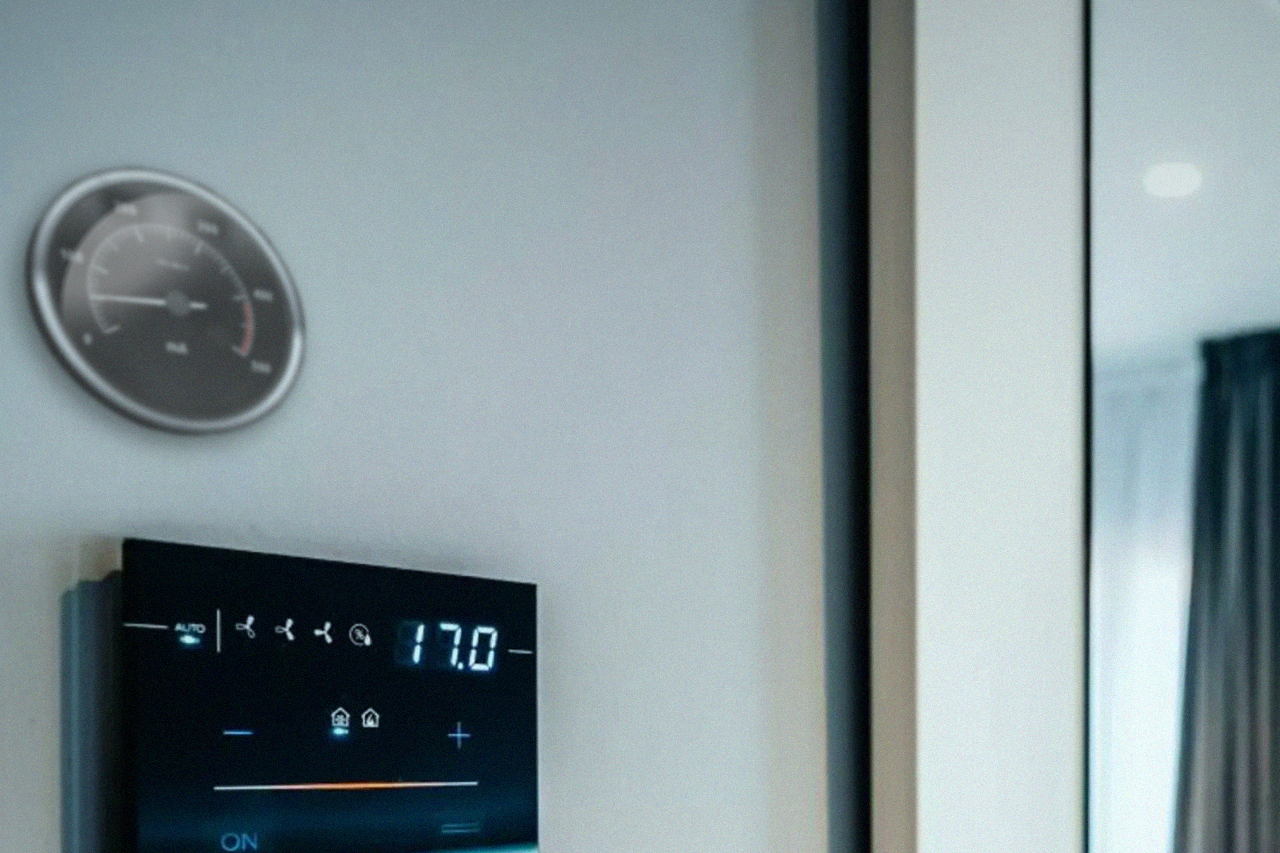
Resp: 50
